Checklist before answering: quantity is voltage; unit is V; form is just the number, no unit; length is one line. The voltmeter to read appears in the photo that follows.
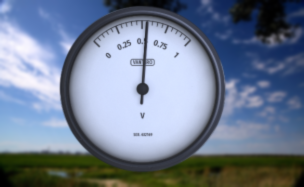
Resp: 0.55
